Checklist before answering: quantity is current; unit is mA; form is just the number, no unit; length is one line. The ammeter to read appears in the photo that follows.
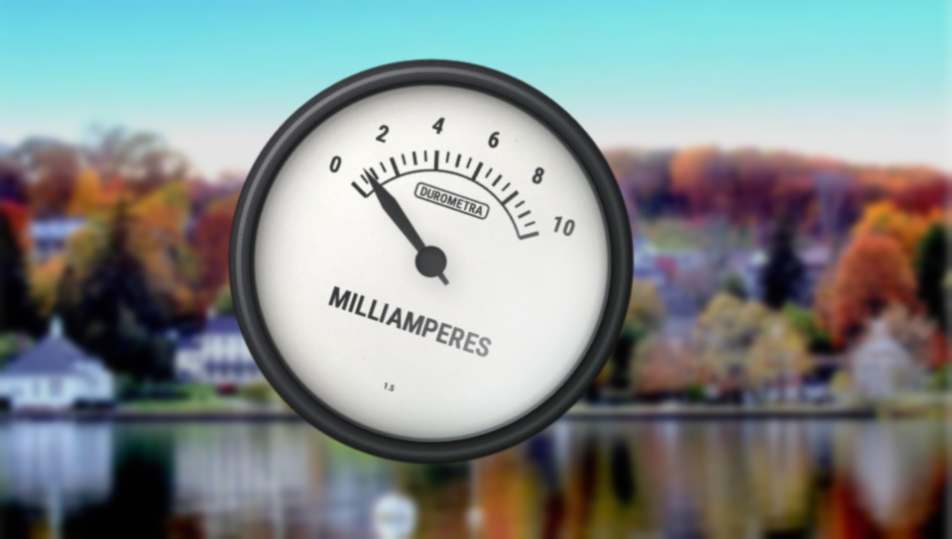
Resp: 0.75
